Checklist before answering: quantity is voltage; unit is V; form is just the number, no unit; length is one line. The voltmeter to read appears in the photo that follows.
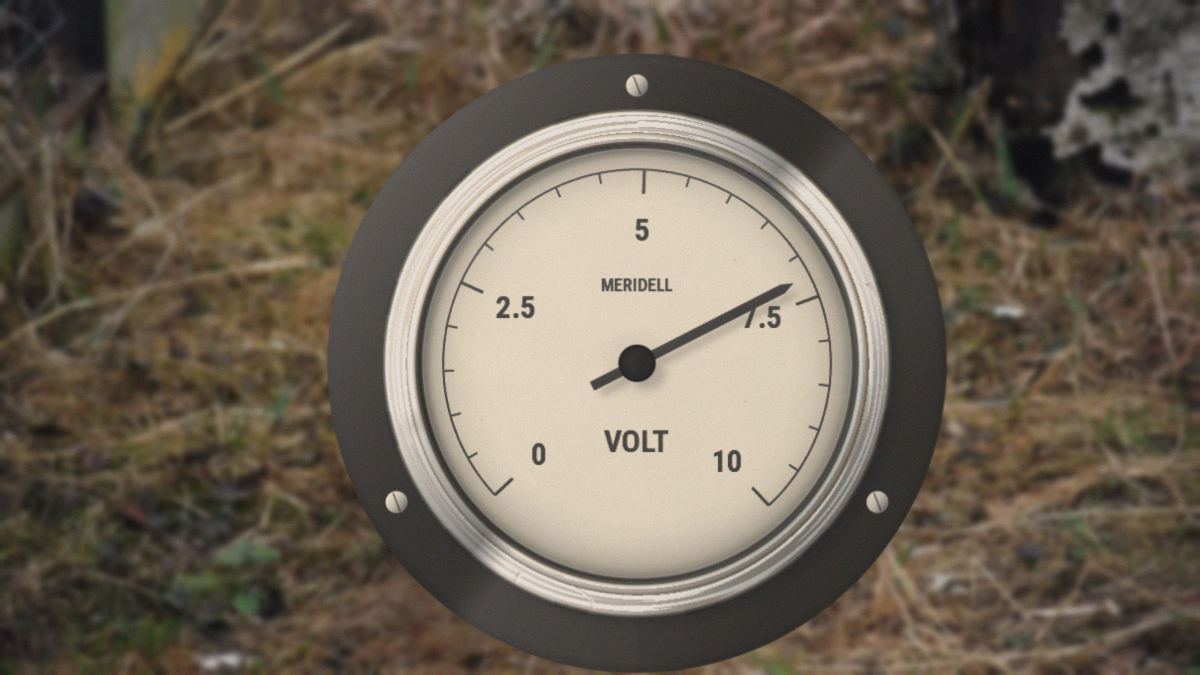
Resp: 7.25
